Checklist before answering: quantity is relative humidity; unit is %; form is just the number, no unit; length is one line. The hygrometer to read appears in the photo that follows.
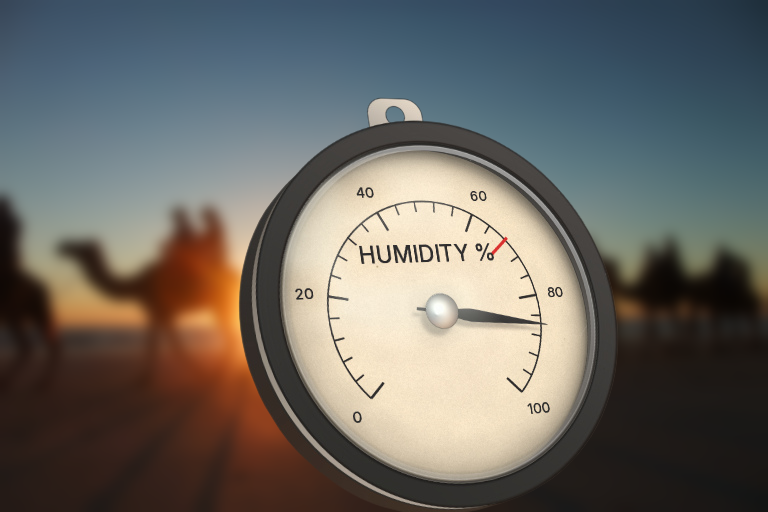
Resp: 86
